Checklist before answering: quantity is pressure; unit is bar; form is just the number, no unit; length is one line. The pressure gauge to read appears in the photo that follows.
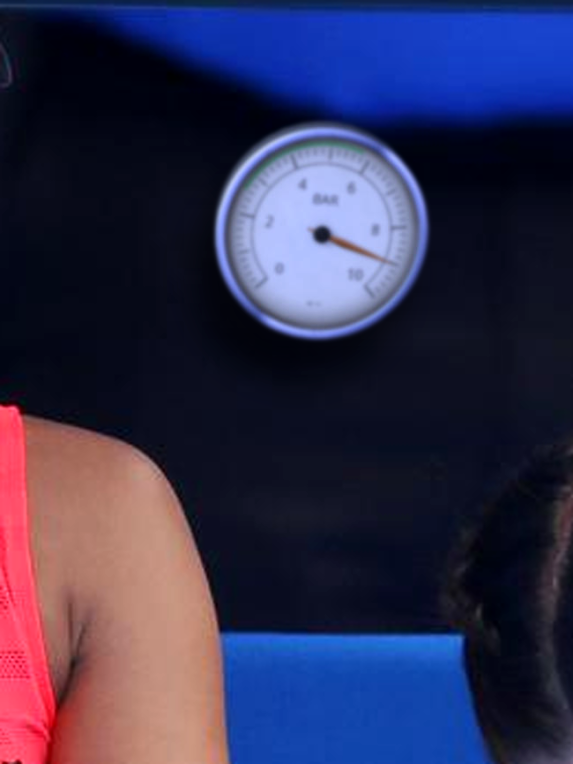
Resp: 9
